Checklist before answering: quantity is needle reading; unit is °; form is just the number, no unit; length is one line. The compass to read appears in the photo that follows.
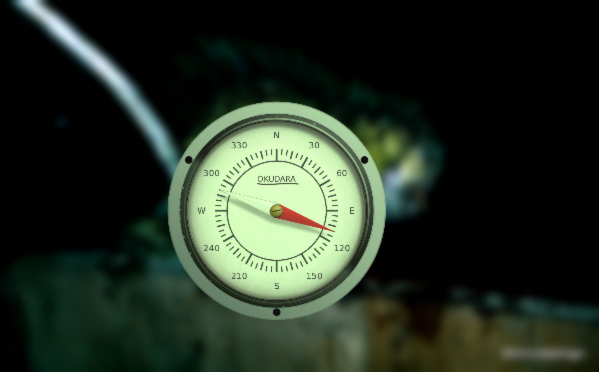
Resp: 110
